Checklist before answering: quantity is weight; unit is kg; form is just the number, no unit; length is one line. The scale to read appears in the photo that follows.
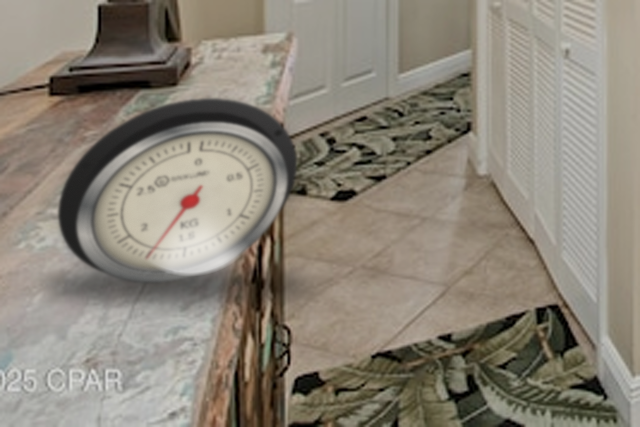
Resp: 1.75
